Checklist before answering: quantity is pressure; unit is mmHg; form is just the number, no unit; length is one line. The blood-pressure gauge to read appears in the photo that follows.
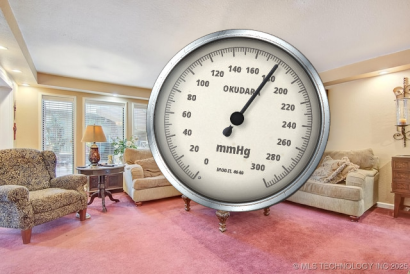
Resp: 180
